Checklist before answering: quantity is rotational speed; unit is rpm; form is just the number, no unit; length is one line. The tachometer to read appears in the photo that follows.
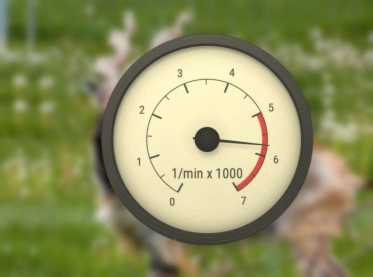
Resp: 5750
